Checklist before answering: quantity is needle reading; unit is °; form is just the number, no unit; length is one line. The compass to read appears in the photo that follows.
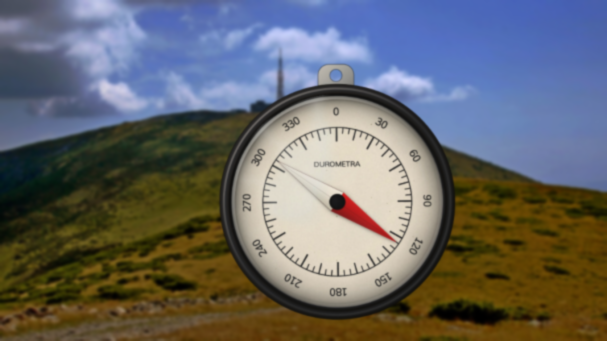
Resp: 125
